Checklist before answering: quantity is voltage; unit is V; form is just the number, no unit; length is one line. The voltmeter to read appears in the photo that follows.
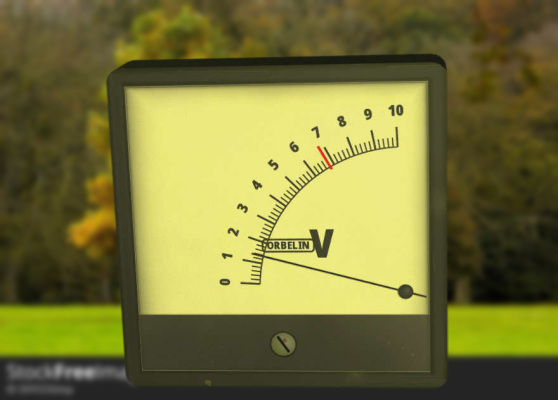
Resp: 1.4
